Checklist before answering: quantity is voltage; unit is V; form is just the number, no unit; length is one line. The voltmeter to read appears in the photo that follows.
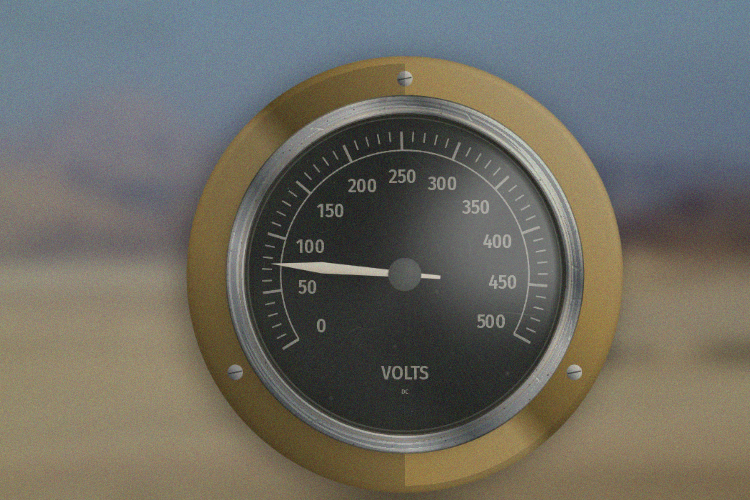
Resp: 75
